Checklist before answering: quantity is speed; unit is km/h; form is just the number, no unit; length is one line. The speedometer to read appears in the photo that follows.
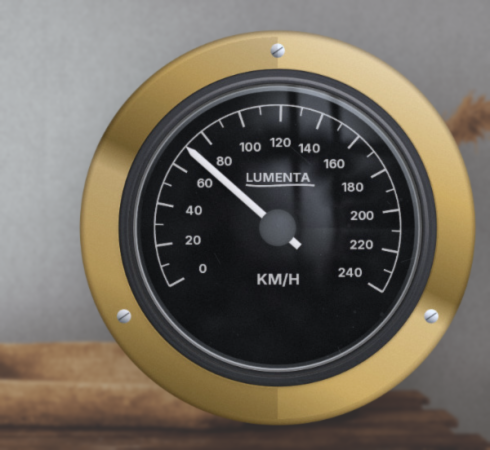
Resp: 70
